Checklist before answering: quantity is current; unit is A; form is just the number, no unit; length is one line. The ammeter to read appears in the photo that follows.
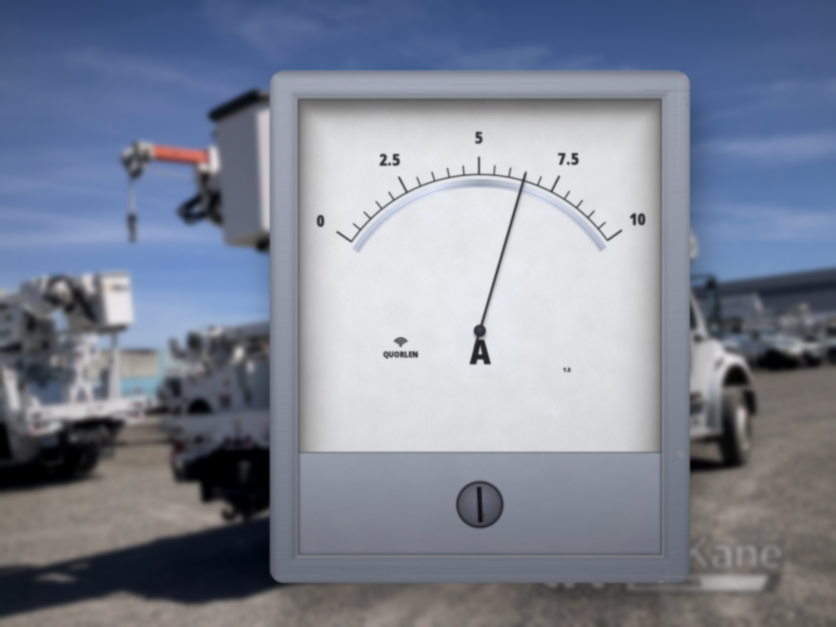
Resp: 6.5
